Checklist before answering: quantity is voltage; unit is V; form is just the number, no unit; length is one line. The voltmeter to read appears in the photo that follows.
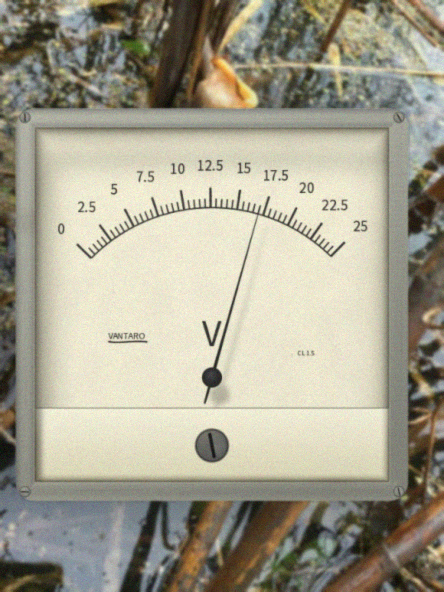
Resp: 17
